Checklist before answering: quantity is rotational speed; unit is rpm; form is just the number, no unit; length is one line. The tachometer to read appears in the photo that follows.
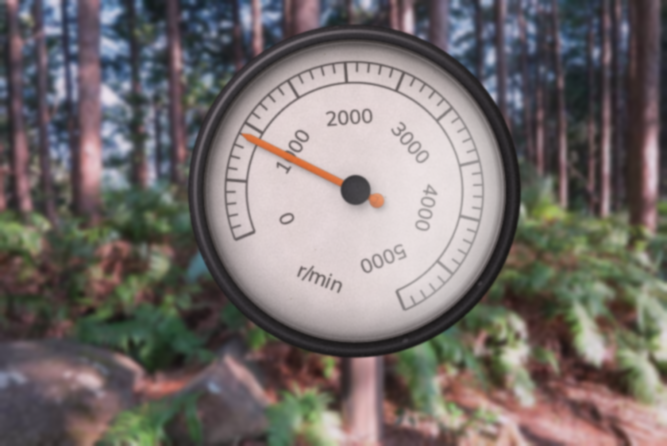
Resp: 900
